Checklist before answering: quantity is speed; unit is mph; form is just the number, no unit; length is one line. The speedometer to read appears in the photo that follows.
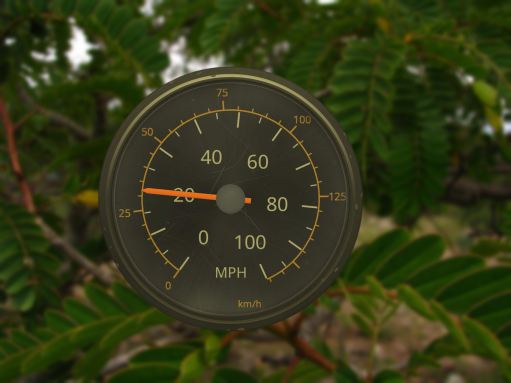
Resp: 20
